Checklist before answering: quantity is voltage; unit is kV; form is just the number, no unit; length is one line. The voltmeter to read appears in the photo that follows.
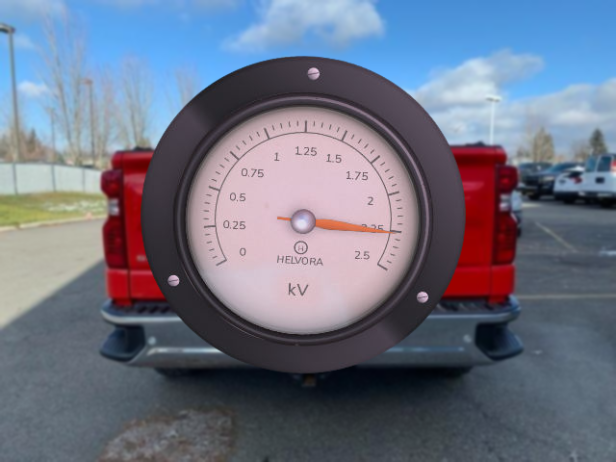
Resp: 2.25
